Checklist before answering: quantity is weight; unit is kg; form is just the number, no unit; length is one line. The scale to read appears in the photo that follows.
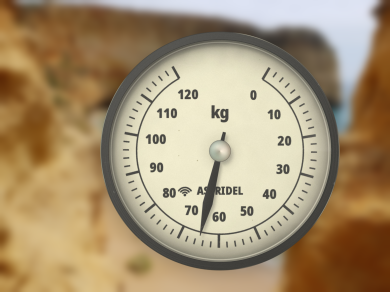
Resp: 65
